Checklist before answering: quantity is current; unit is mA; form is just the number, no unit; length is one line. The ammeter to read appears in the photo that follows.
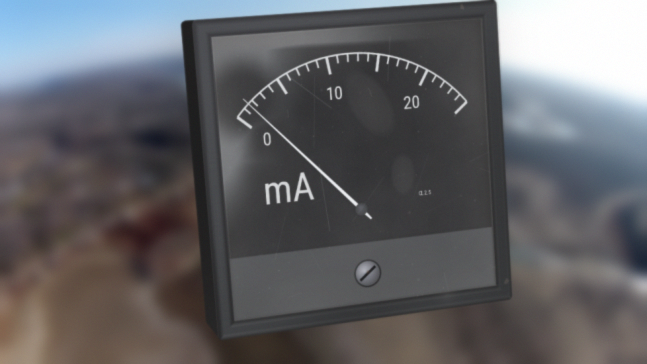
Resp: 1.5
